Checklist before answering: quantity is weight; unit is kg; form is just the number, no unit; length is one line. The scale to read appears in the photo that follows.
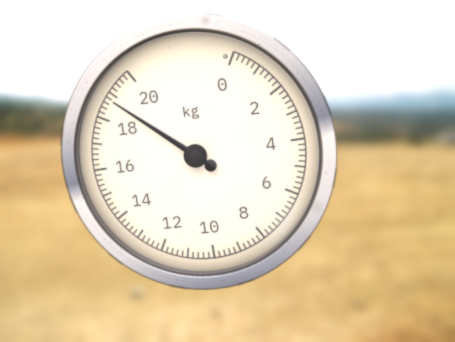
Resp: 18.8
